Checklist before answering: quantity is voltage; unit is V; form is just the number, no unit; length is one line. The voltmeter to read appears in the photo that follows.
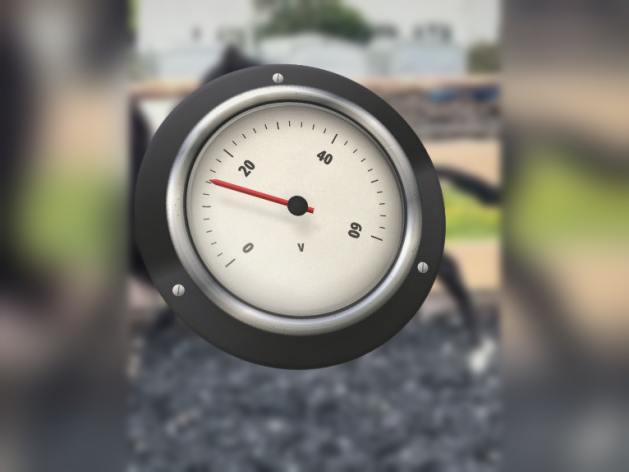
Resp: 14
